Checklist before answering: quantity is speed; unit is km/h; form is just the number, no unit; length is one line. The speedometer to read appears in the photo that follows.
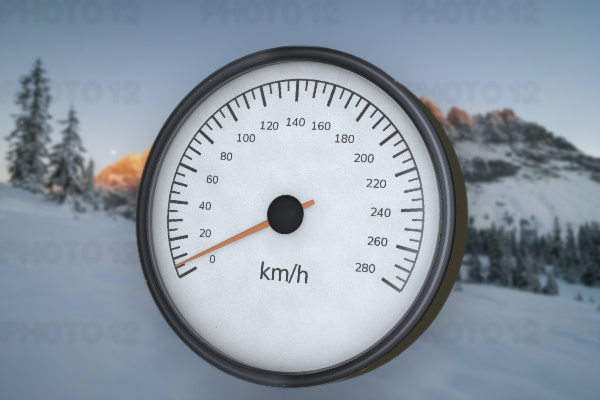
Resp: 5
